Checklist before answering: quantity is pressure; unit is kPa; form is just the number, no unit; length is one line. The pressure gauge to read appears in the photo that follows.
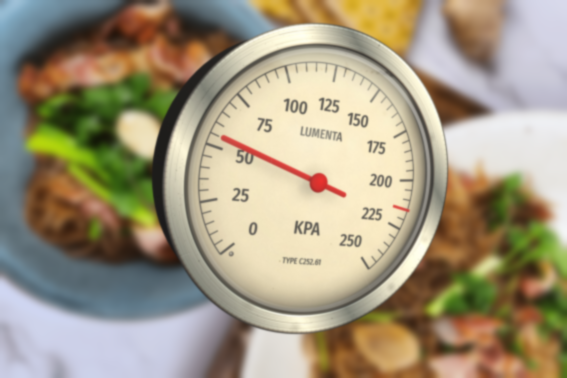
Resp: 55
